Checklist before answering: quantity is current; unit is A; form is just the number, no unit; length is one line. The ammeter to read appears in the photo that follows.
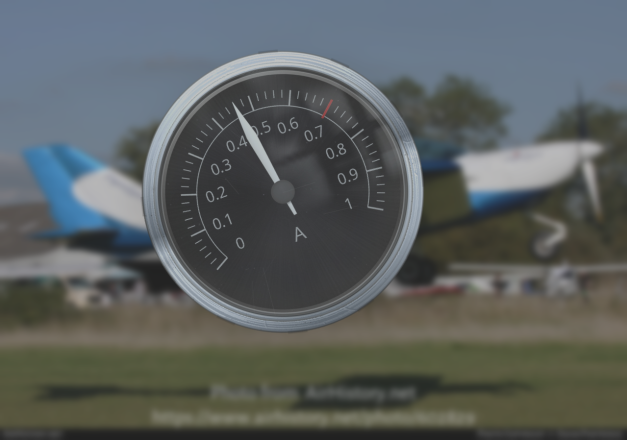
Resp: 0.46
